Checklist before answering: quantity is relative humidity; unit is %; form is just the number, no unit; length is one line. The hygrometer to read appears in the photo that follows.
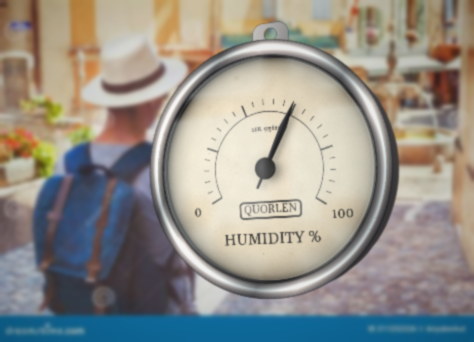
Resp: 60
